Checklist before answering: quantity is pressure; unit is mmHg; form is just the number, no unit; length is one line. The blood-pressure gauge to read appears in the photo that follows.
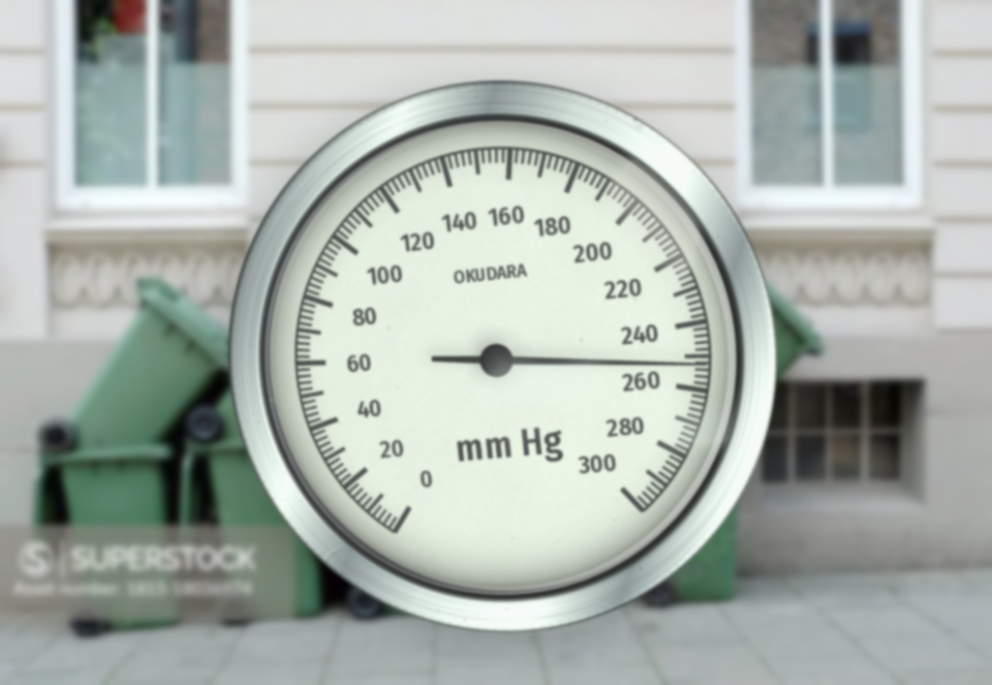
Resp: 252
